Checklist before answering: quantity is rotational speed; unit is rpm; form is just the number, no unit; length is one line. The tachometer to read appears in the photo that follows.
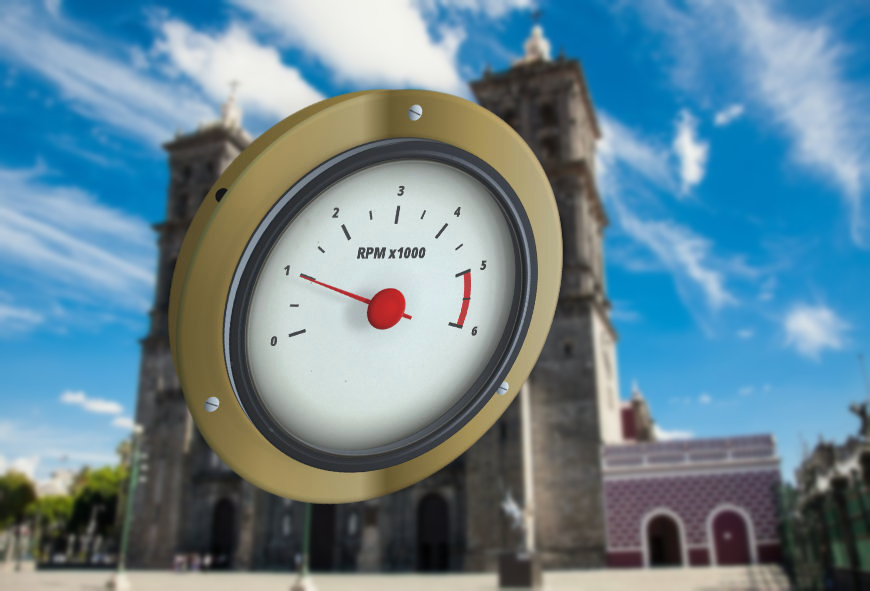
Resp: 1000
